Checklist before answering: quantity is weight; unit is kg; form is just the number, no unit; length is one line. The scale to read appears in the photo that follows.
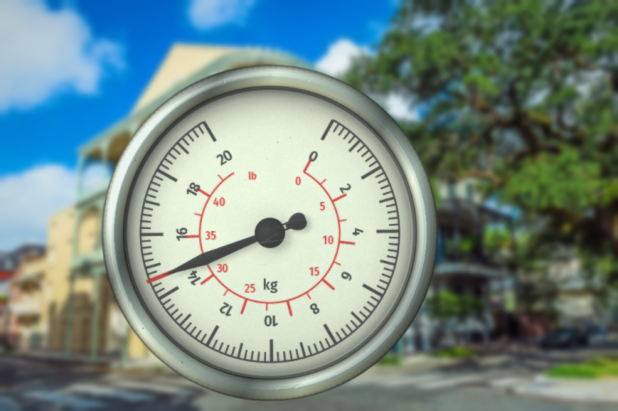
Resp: 14.6
